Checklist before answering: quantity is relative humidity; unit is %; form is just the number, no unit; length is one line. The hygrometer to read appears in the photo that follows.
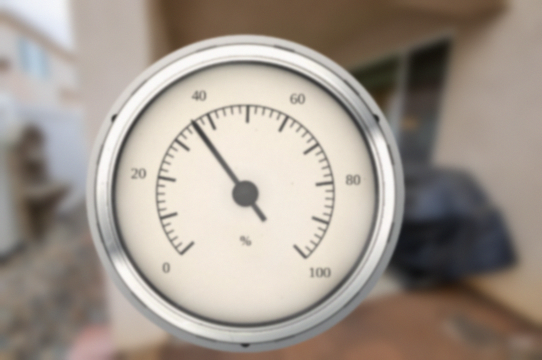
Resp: 36
